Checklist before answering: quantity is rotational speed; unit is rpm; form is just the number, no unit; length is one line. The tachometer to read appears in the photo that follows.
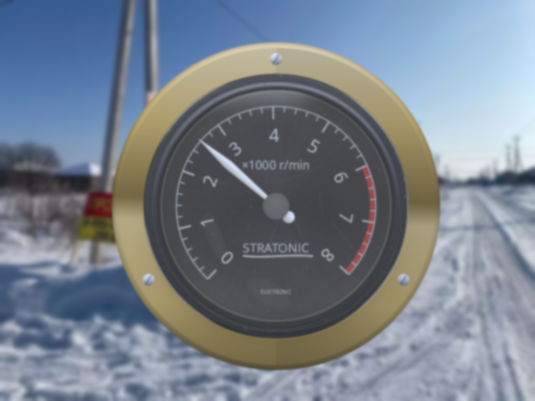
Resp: 2600
